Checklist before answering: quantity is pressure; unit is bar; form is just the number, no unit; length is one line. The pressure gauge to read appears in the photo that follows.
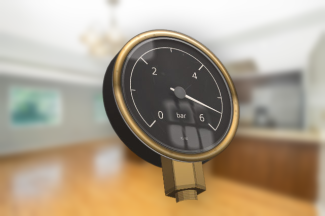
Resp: 5.5
